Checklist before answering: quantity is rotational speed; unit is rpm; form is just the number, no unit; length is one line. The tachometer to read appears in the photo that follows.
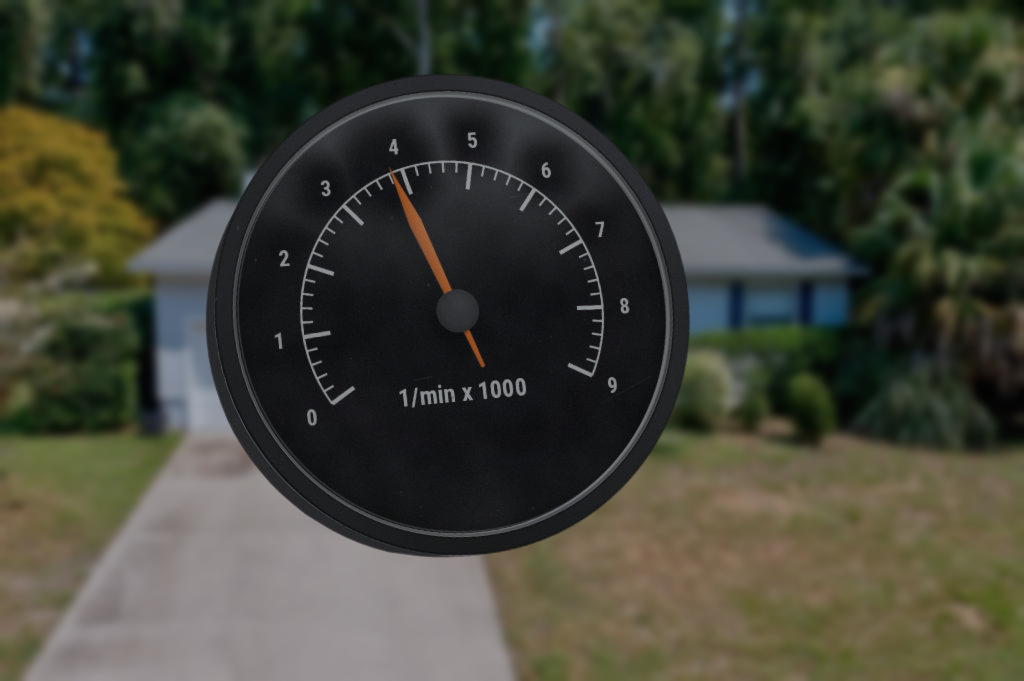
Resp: 3800
